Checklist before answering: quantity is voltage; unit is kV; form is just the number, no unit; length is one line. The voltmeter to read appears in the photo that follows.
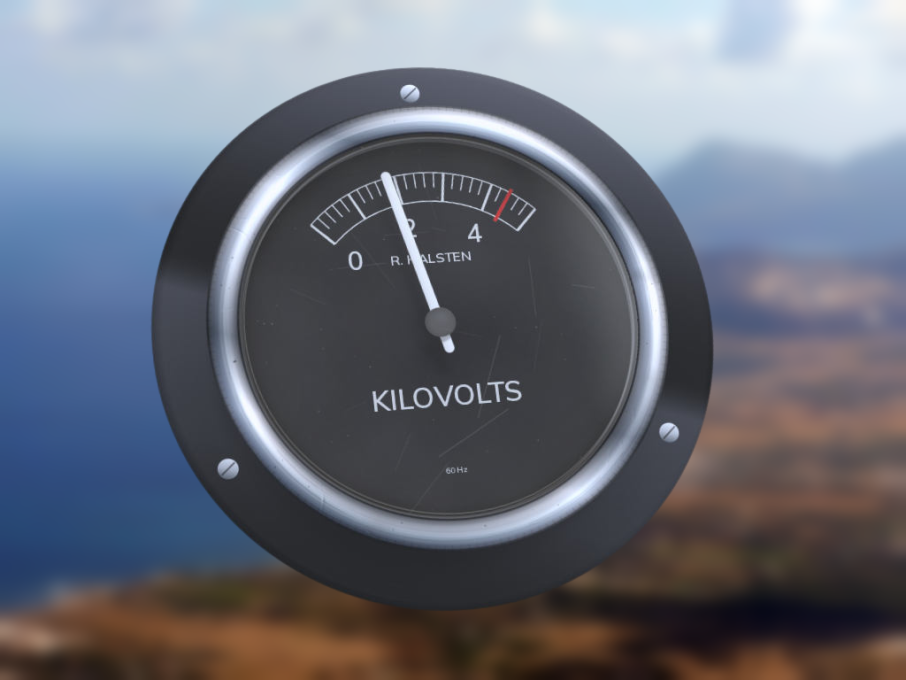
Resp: 1.8
